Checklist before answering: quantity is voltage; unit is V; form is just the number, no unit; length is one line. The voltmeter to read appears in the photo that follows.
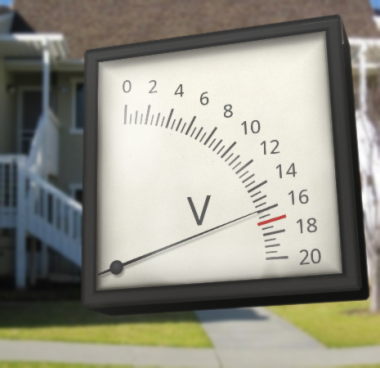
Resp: 16
